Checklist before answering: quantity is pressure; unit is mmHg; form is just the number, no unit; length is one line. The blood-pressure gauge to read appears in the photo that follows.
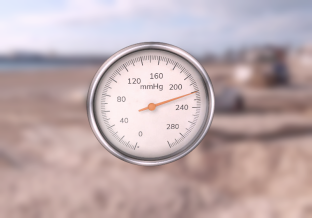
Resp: 220
